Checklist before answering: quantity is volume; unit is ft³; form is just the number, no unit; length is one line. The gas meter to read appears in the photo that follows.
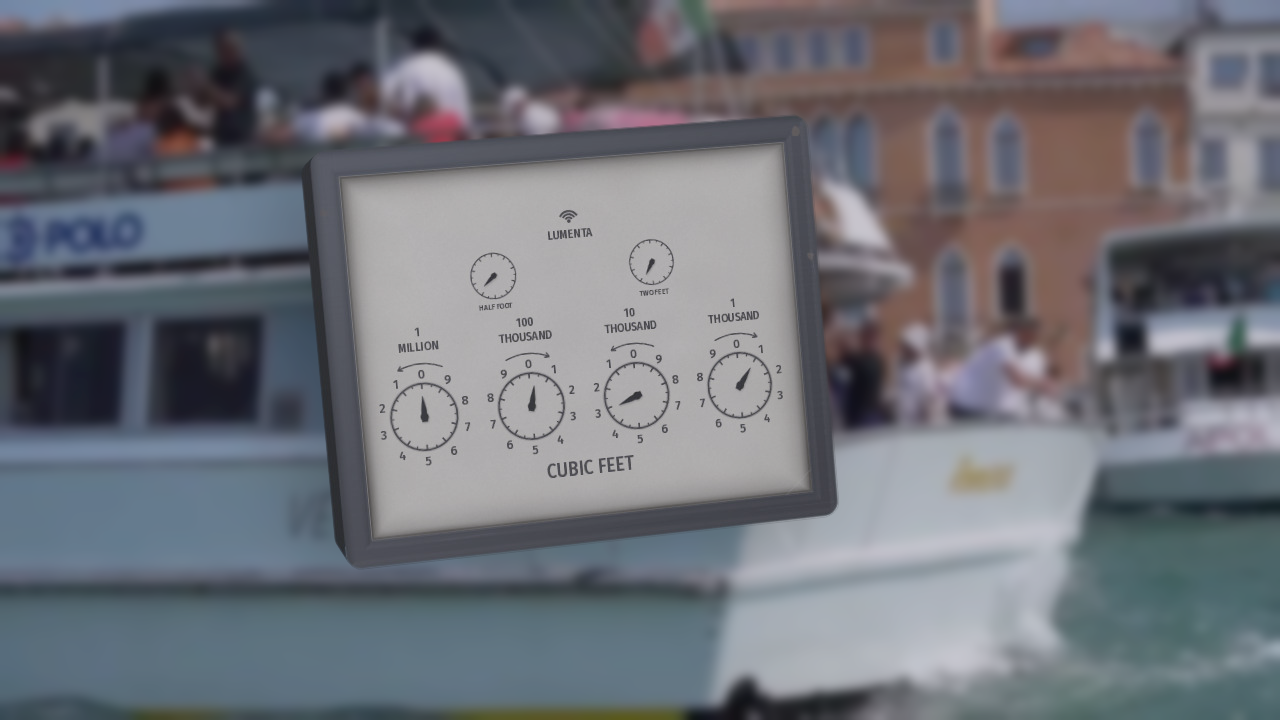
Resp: 3100
